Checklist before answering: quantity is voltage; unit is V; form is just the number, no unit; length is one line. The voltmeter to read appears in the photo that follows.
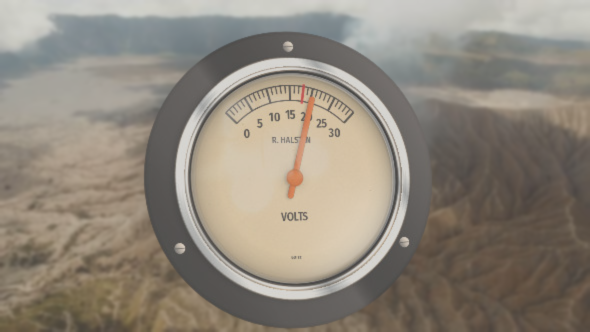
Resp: 20
